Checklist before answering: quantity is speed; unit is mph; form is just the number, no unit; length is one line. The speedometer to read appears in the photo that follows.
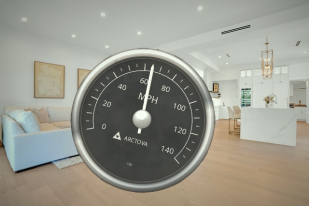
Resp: 65
